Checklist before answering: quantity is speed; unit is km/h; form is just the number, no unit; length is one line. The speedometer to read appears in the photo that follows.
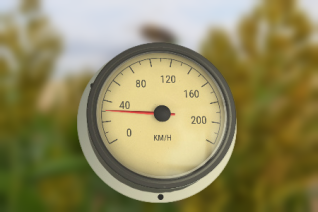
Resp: 30
